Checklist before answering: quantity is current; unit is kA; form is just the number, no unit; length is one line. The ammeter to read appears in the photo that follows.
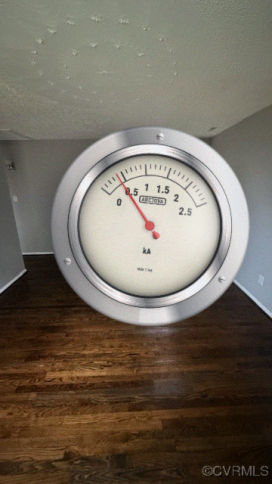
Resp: 0.4
